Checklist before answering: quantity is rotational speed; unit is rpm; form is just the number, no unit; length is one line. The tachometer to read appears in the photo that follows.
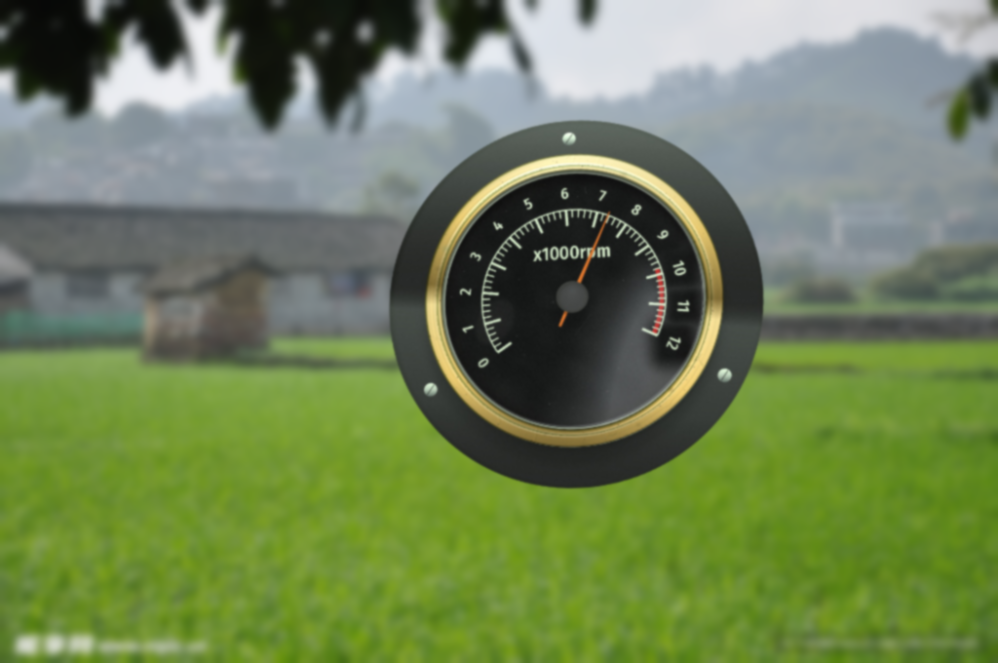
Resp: 7400
